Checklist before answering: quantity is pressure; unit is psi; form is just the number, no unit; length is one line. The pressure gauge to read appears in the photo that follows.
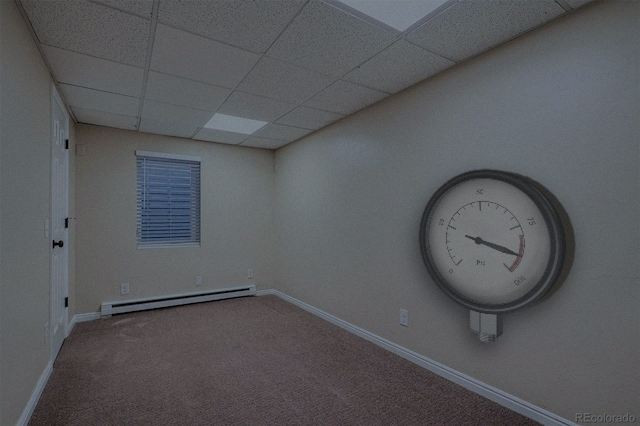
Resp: 90
